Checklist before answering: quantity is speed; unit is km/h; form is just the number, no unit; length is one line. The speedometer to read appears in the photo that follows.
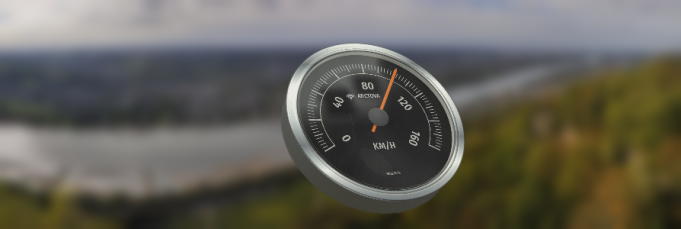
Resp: 100
